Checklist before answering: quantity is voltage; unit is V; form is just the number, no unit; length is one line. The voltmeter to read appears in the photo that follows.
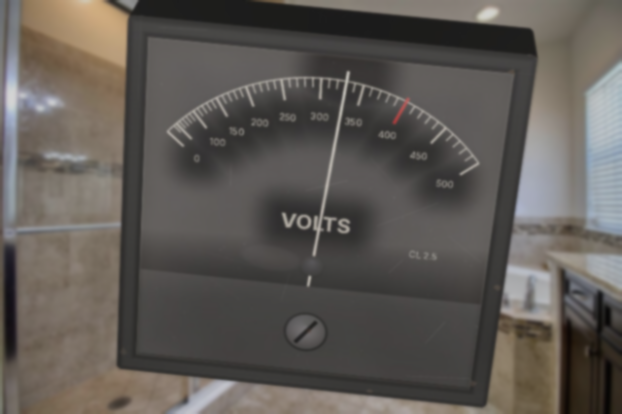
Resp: 330
